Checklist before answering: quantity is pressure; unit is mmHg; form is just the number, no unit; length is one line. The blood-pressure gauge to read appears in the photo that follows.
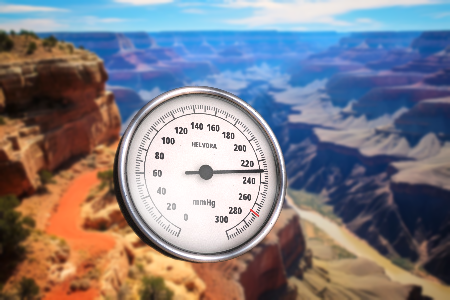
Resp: 230
